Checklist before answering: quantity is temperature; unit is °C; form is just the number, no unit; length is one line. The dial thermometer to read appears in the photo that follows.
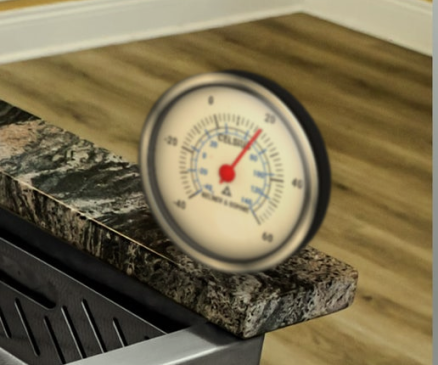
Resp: 20
